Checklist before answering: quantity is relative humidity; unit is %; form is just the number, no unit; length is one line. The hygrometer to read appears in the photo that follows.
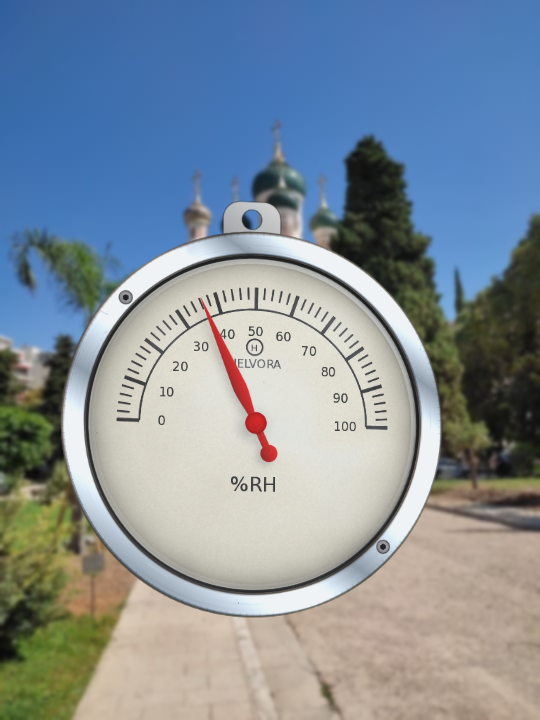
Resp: 36
